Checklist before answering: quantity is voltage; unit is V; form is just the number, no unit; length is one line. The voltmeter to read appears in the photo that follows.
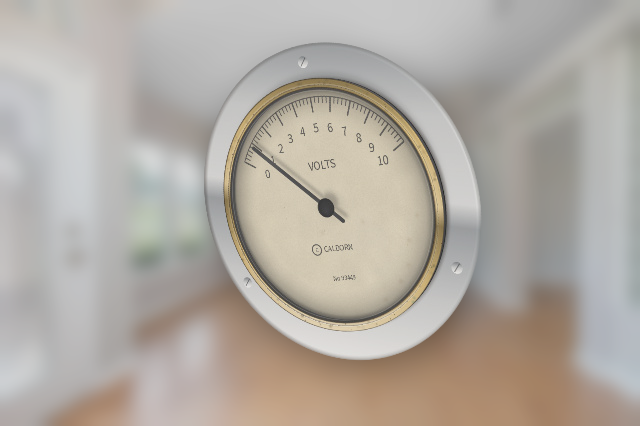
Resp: 1
